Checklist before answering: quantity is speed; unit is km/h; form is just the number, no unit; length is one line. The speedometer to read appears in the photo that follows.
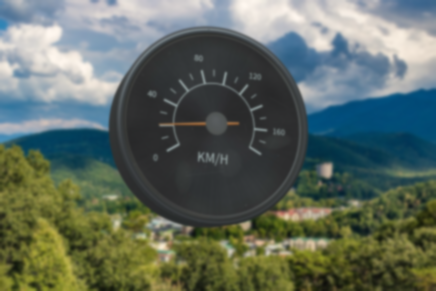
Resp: 20
